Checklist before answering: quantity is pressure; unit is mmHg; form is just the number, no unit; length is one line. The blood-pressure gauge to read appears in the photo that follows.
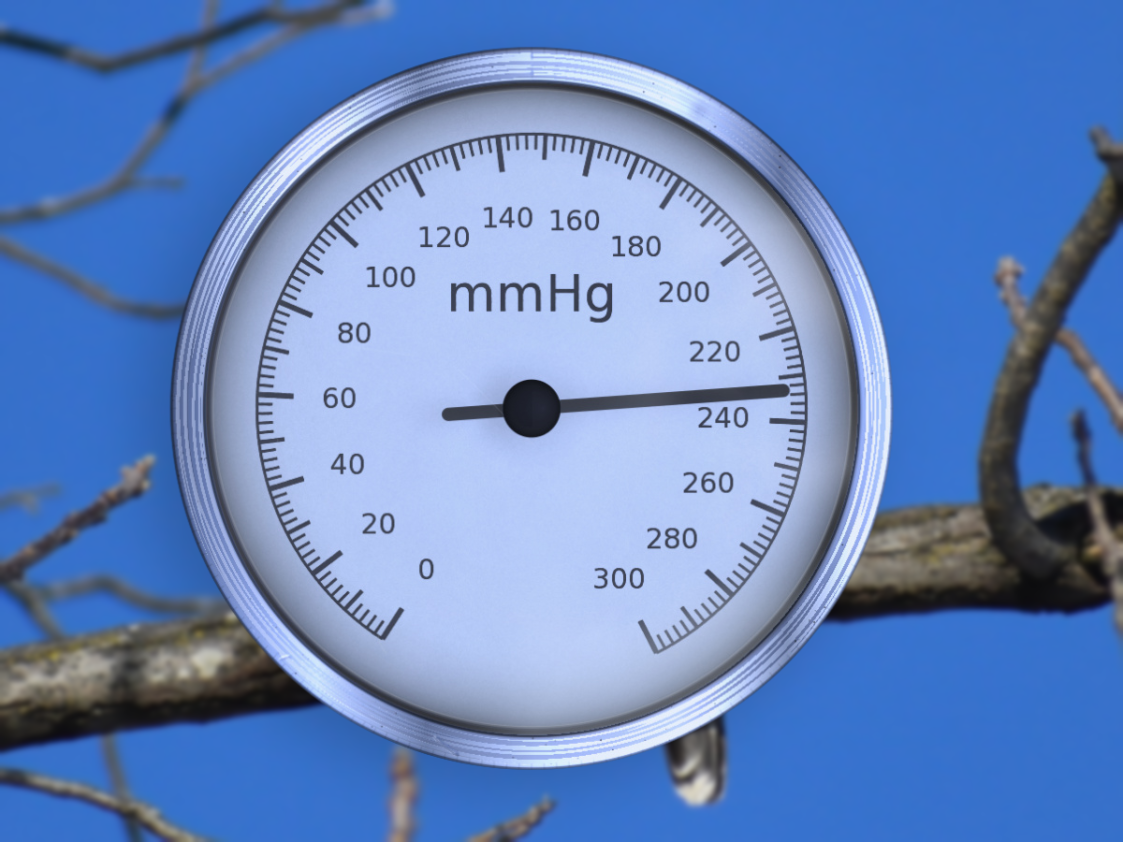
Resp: 233
